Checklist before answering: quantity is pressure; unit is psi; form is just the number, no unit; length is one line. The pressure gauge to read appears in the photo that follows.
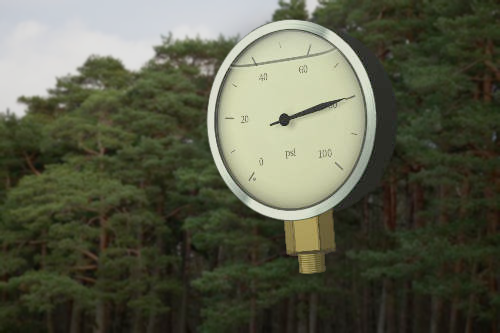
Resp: 80
